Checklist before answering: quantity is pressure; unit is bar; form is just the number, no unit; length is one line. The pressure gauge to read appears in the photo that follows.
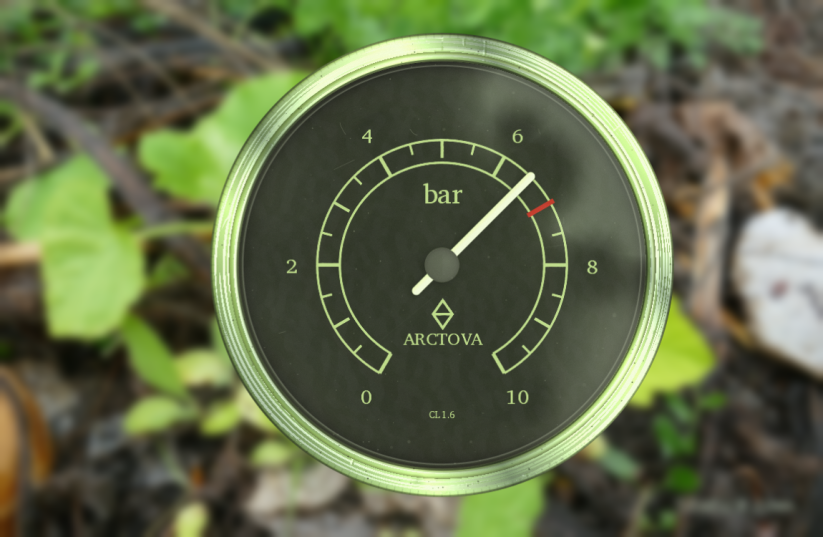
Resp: 6.5
